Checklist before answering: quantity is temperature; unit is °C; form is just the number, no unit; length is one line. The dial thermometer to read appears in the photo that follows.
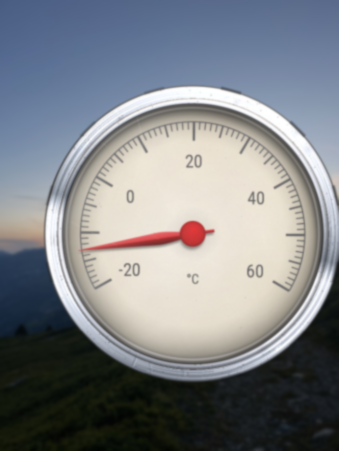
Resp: -13
